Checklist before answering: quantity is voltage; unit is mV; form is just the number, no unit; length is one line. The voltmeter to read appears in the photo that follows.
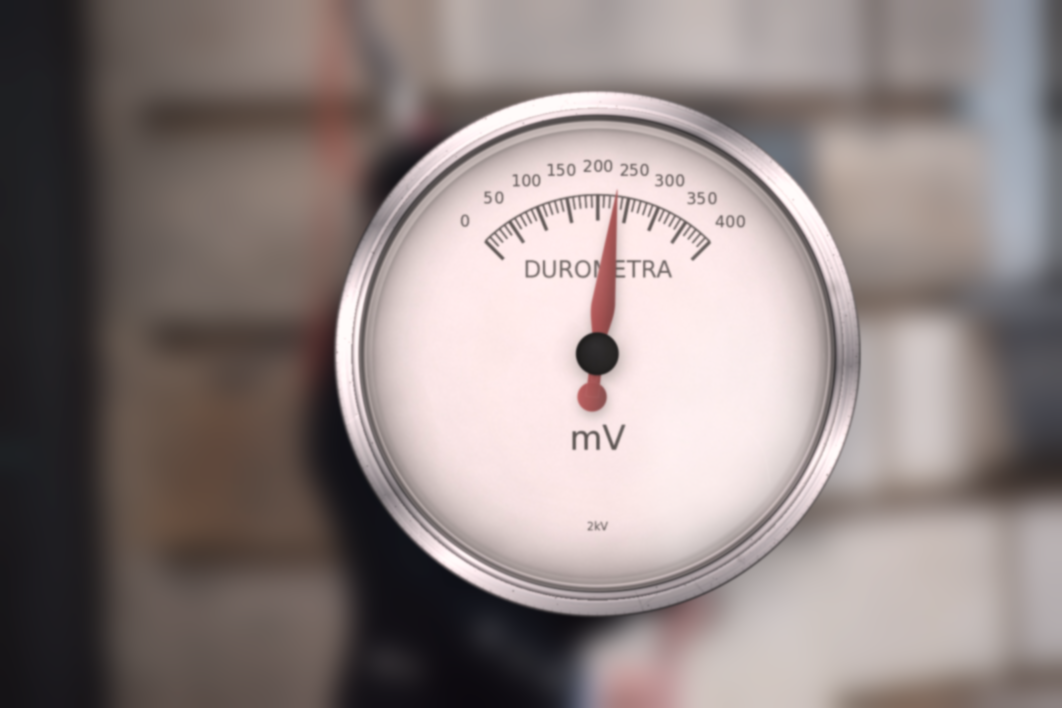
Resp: 230
